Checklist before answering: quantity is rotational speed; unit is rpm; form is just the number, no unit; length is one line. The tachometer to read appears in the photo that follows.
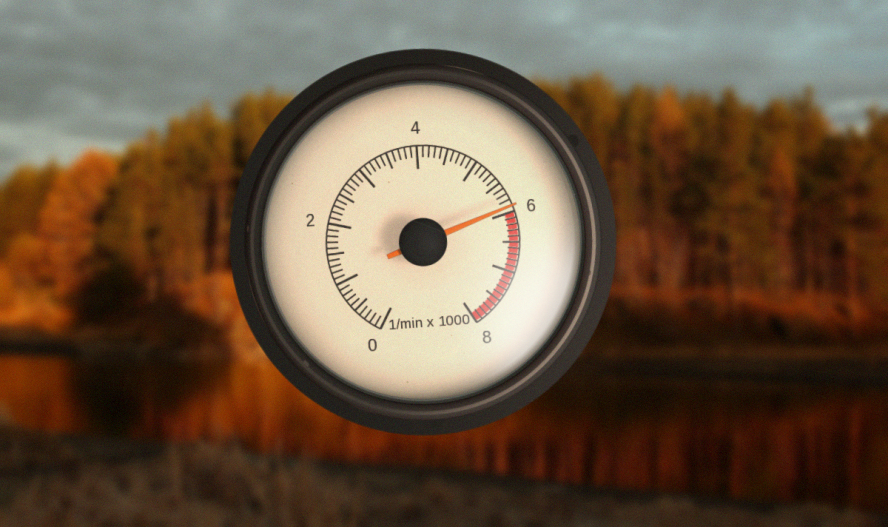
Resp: 5900
